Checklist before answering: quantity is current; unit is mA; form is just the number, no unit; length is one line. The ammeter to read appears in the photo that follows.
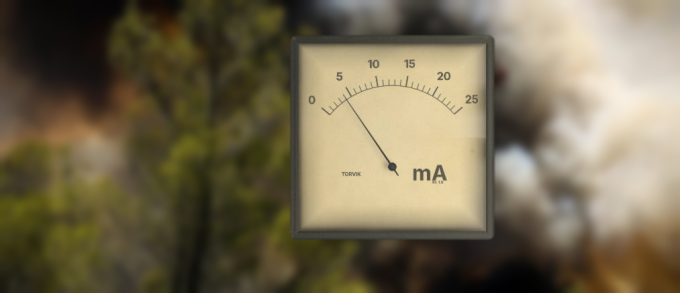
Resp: 4
